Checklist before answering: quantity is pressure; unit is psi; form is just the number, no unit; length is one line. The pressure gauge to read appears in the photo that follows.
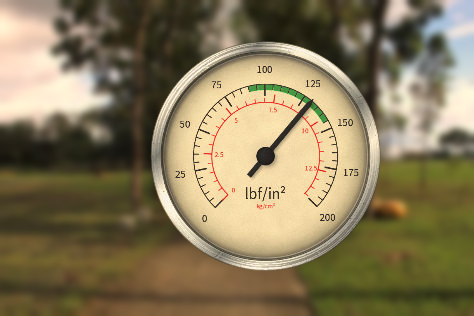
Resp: 130
